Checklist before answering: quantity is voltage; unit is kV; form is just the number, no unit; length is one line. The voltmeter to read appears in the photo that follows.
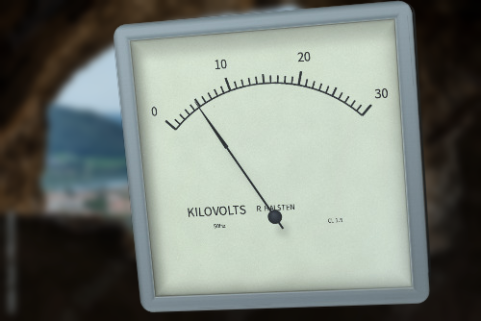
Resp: 5
